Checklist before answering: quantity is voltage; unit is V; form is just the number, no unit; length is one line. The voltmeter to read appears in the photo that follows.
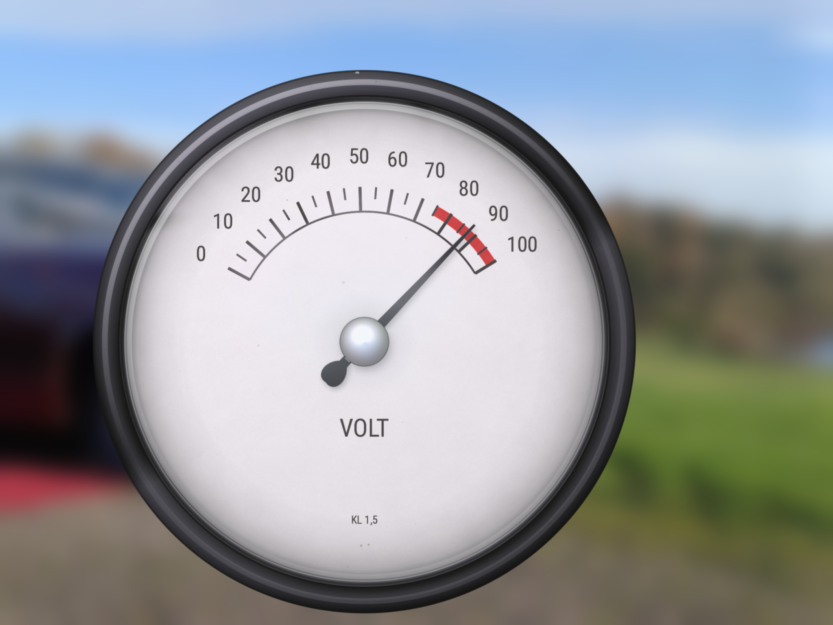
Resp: 87.5
